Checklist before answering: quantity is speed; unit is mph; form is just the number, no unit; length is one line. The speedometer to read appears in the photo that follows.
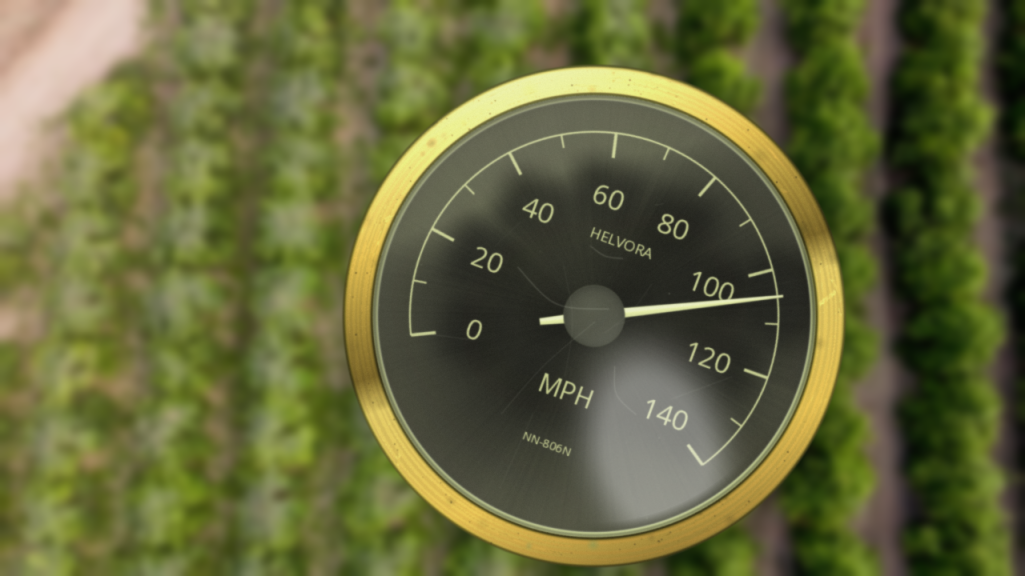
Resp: 105
